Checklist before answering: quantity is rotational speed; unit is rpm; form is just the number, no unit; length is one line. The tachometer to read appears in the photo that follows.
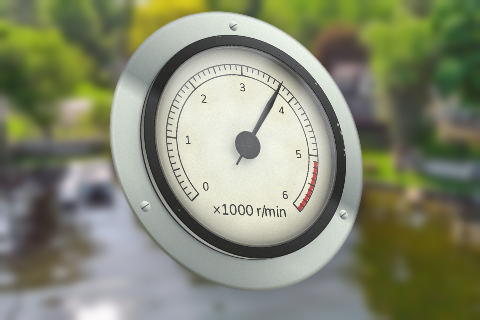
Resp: 3700
